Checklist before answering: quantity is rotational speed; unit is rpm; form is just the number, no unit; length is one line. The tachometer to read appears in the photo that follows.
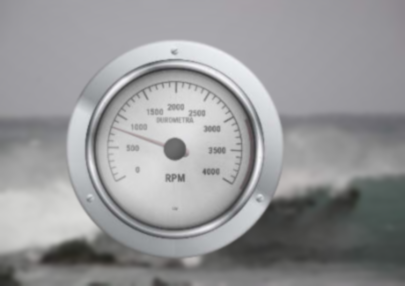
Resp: 800
